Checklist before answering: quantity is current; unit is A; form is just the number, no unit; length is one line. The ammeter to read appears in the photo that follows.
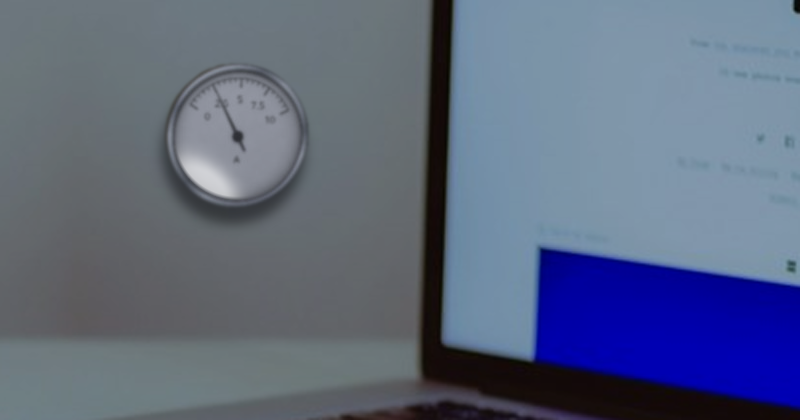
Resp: 2.5
